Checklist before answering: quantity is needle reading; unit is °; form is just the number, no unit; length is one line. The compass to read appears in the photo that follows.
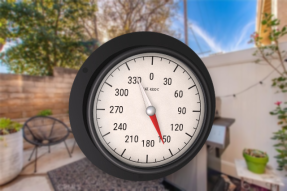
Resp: 155
